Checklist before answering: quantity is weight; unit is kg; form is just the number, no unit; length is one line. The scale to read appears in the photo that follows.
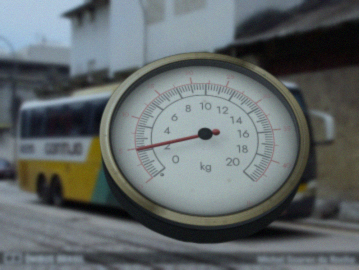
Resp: 2
